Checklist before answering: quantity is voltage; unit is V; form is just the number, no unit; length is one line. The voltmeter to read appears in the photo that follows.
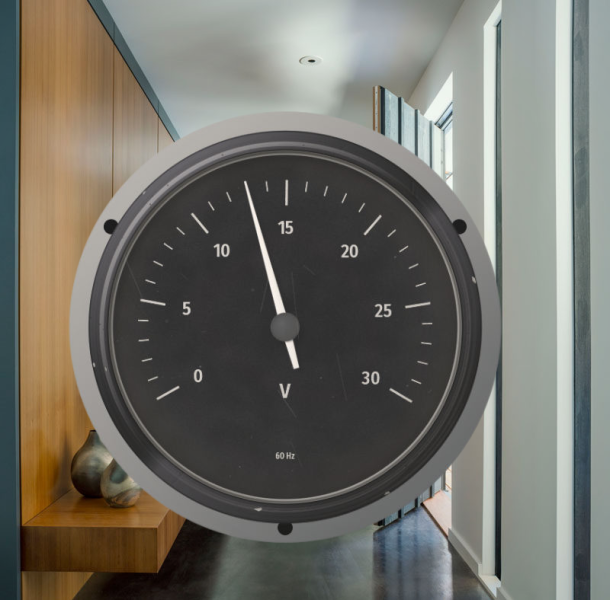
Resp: 13
